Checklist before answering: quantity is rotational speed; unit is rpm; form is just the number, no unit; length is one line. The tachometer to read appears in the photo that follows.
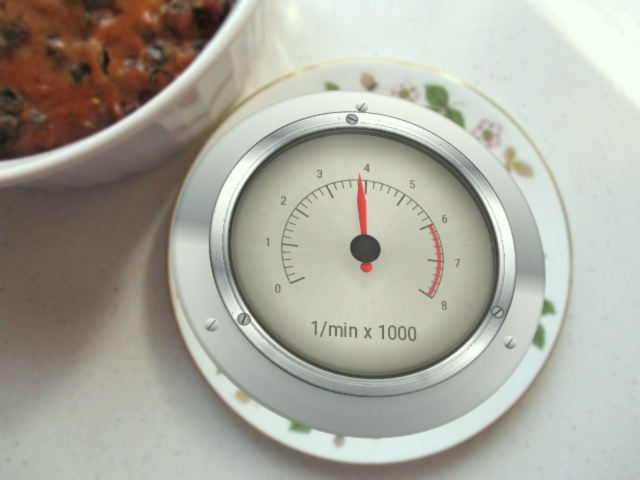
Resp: 3800
